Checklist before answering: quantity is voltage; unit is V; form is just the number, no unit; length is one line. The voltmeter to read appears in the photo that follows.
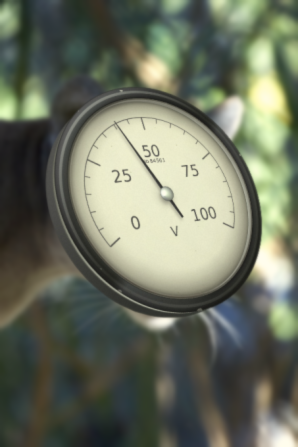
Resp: 40
